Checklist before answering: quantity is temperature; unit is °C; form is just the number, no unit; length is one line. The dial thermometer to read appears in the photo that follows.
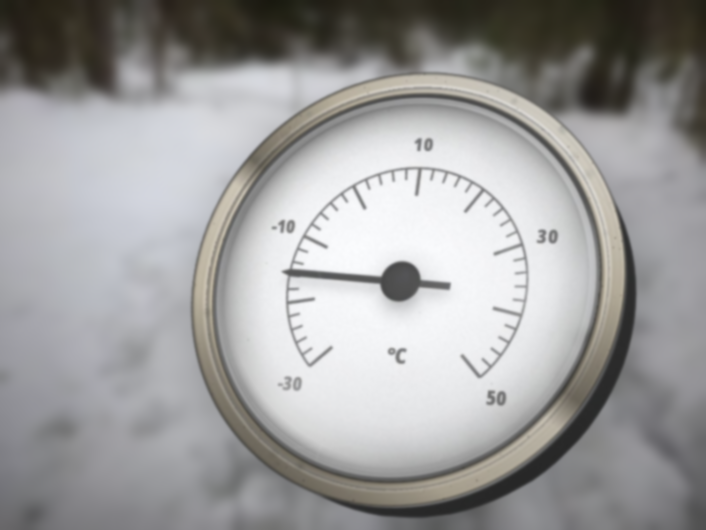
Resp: -16
